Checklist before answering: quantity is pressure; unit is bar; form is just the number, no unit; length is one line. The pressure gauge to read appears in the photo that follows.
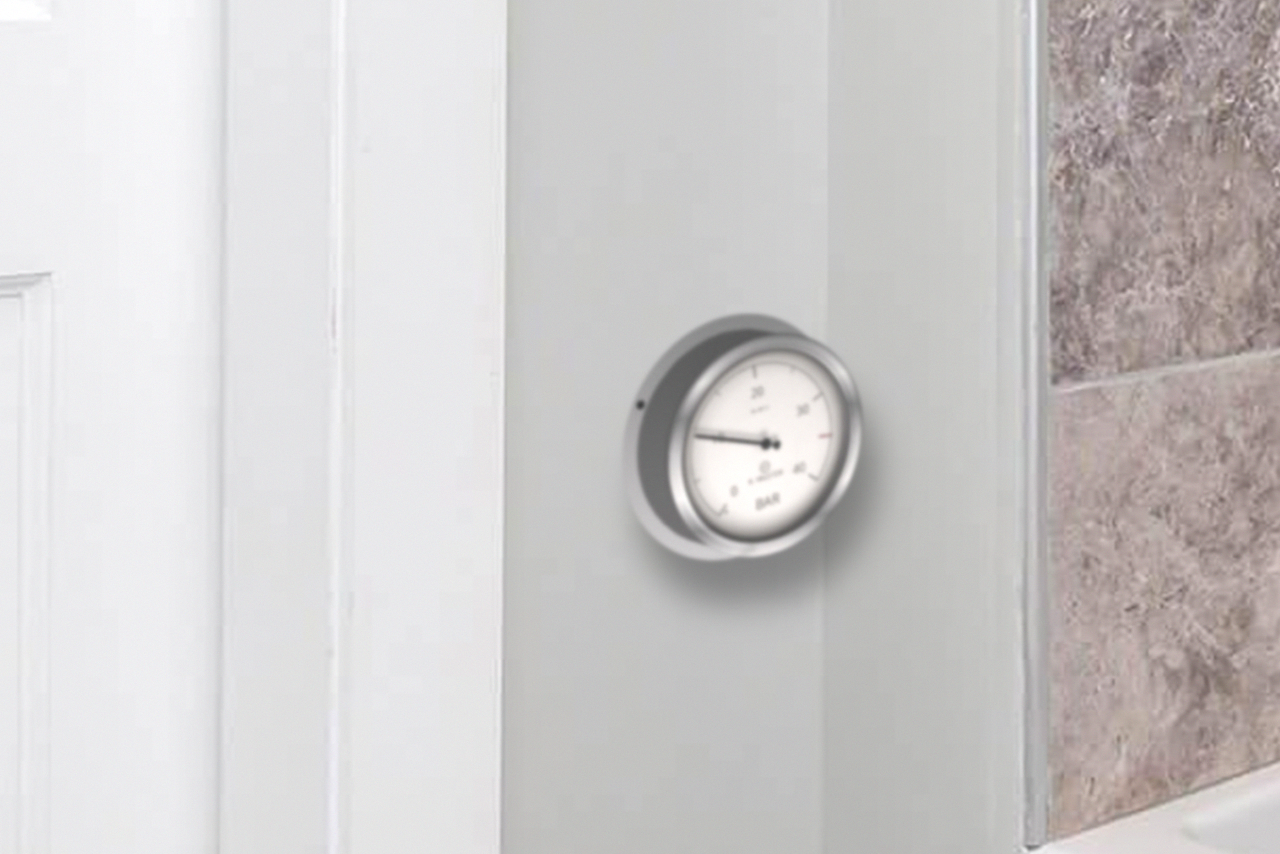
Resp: 10
